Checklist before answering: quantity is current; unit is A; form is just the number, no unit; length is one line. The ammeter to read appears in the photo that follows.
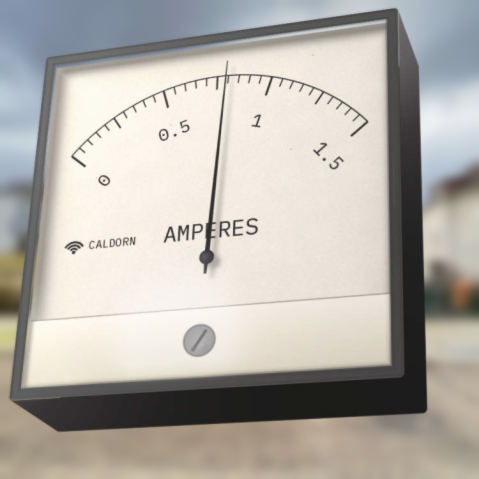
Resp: 0.8
